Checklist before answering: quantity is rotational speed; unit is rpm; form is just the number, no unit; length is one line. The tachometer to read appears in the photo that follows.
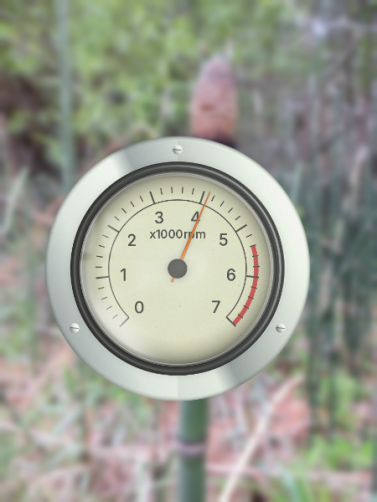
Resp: 4100
